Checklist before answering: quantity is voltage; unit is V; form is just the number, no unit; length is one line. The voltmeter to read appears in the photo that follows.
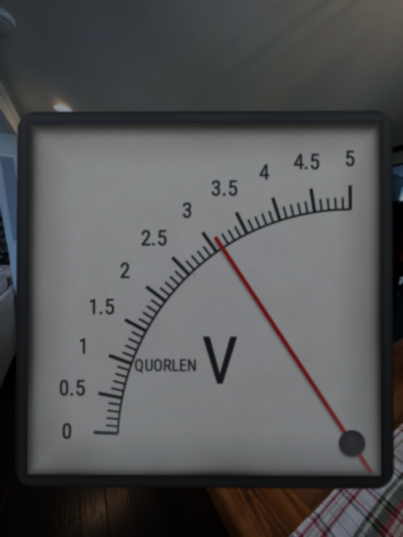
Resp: 3.1
